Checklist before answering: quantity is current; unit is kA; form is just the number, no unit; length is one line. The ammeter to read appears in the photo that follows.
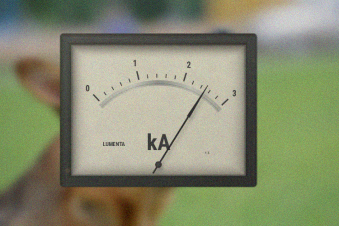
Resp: 2.5
